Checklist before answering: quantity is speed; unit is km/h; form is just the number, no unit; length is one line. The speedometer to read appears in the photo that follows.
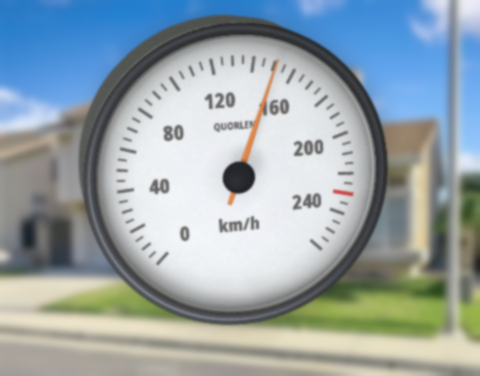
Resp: 150
